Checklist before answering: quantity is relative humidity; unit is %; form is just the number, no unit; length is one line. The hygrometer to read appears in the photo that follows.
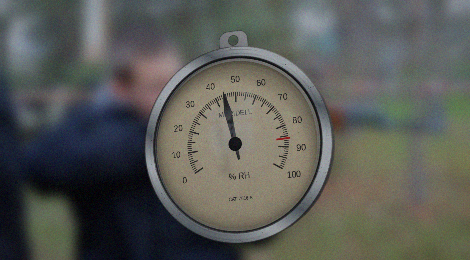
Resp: 45
